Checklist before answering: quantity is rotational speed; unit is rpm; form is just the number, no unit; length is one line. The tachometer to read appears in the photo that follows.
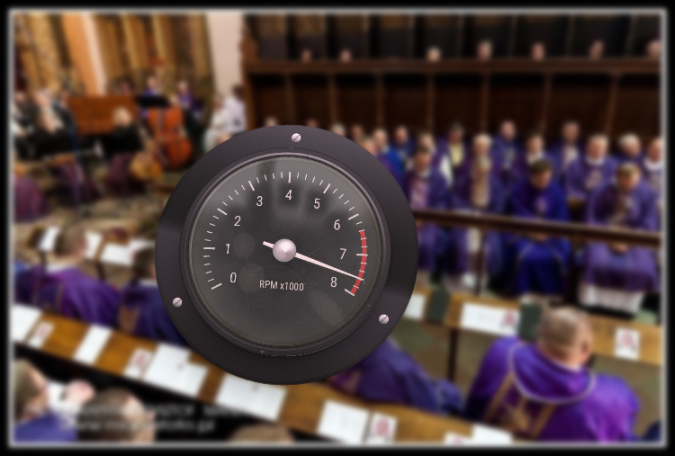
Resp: 7600
